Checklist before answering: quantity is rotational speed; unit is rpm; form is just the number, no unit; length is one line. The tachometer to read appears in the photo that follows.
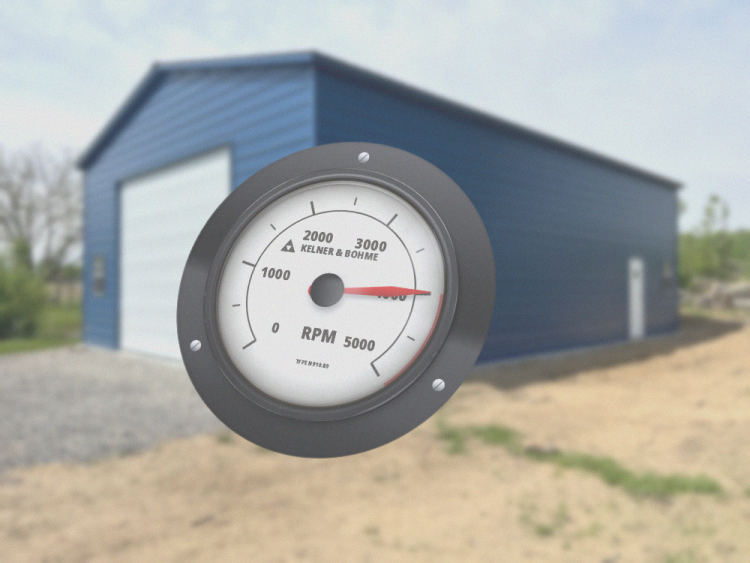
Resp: 4000
